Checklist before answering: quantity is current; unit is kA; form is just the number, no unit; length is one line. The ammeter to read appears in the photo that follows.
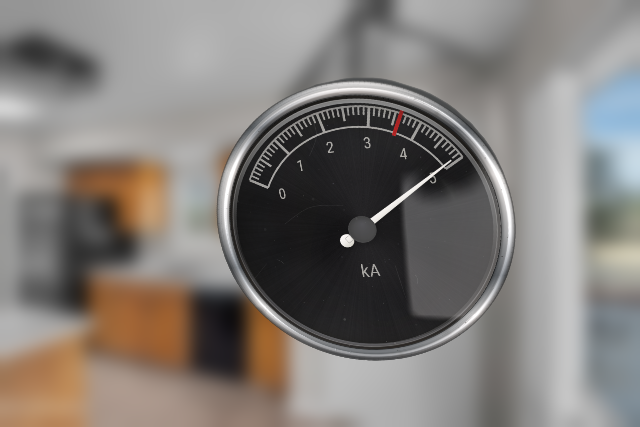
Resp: 4.9
